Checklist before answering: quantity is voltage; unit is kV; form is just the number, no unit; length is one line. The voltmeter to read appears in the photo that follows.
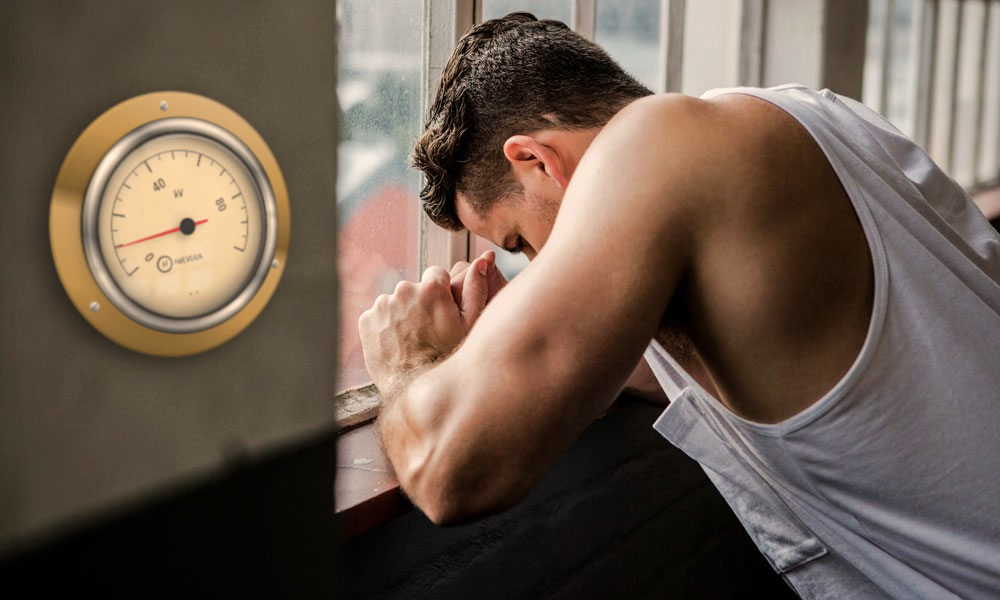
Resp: 10
